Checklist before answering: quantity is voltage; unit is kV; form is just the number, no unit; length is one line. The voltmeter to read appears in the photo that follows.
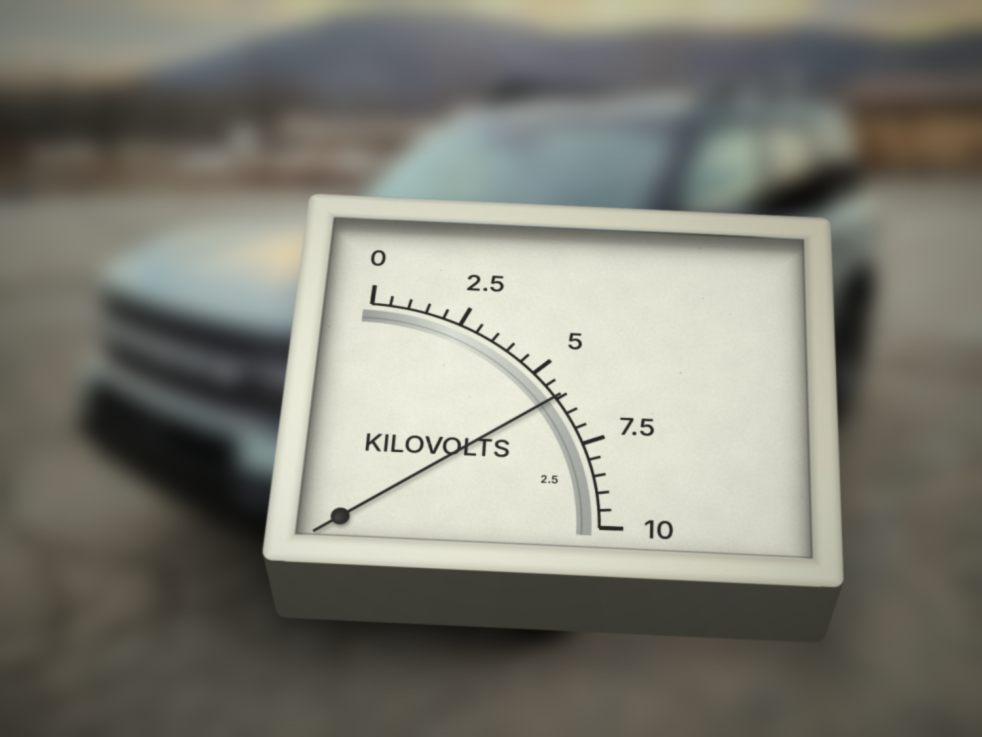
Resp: 6
